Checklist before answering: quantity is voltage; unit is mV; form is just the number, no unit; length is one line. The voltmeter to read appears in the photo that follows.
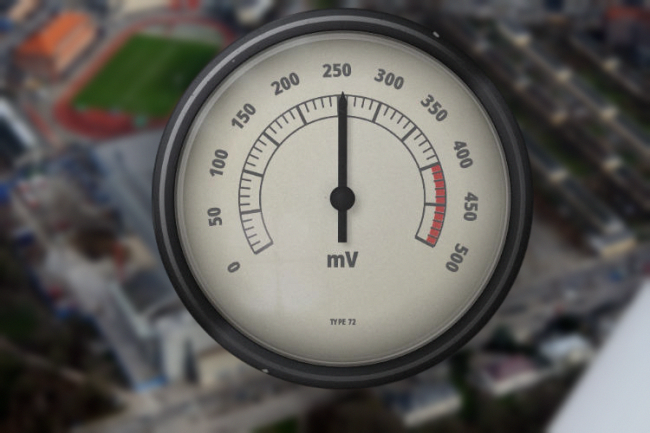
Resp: 255
